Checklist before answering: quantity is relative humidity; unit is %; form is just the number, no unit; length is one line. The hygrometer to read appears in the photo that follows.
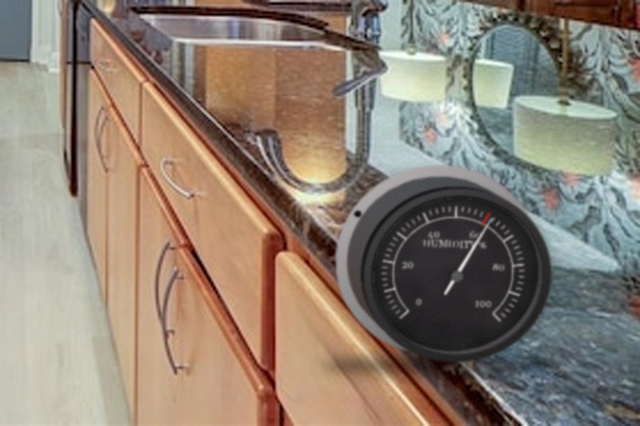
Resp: 60
